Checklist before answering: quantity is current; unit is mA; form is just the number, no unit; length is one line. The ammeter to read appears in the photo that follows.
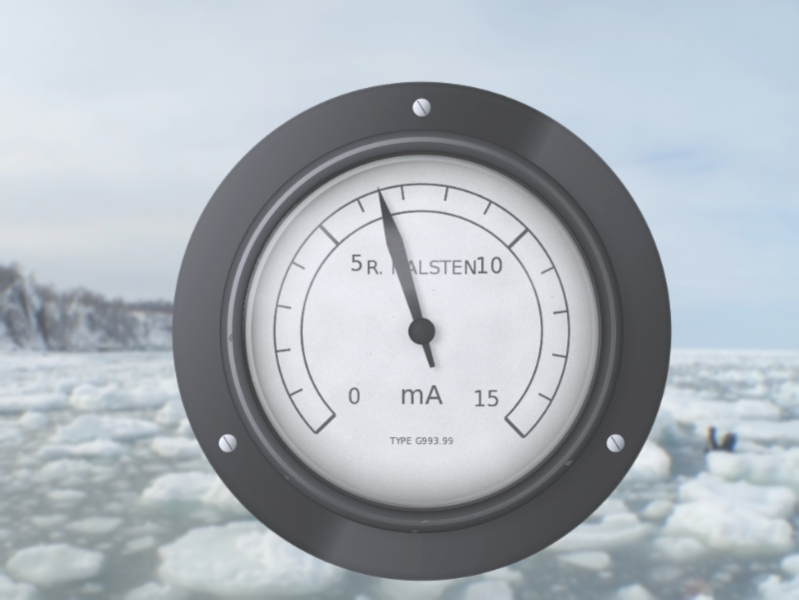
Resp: 6.5
